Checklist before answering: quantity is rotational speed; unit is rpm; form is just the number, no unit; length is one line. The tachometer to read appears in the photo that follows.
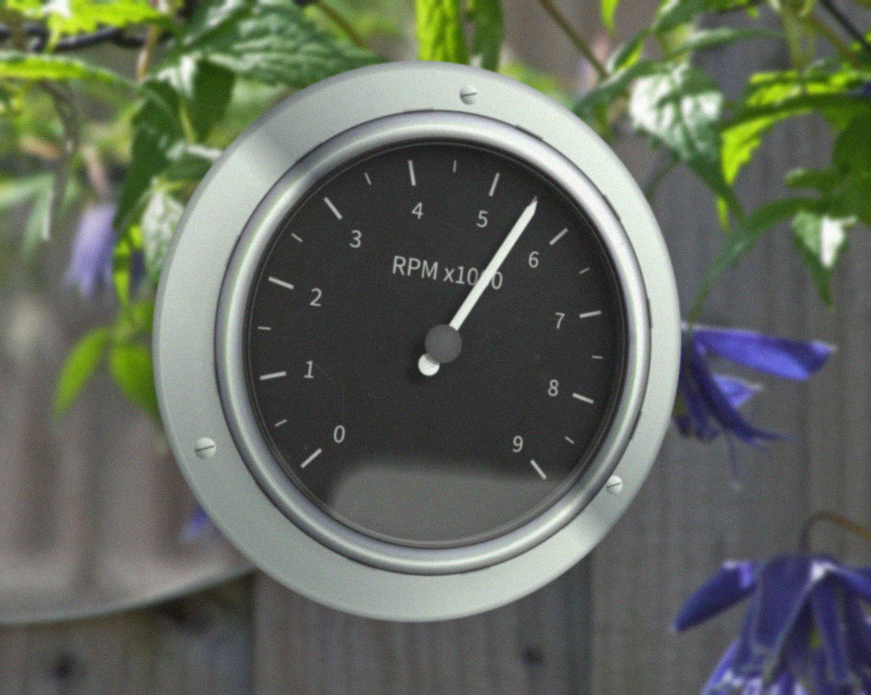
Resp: 5500
